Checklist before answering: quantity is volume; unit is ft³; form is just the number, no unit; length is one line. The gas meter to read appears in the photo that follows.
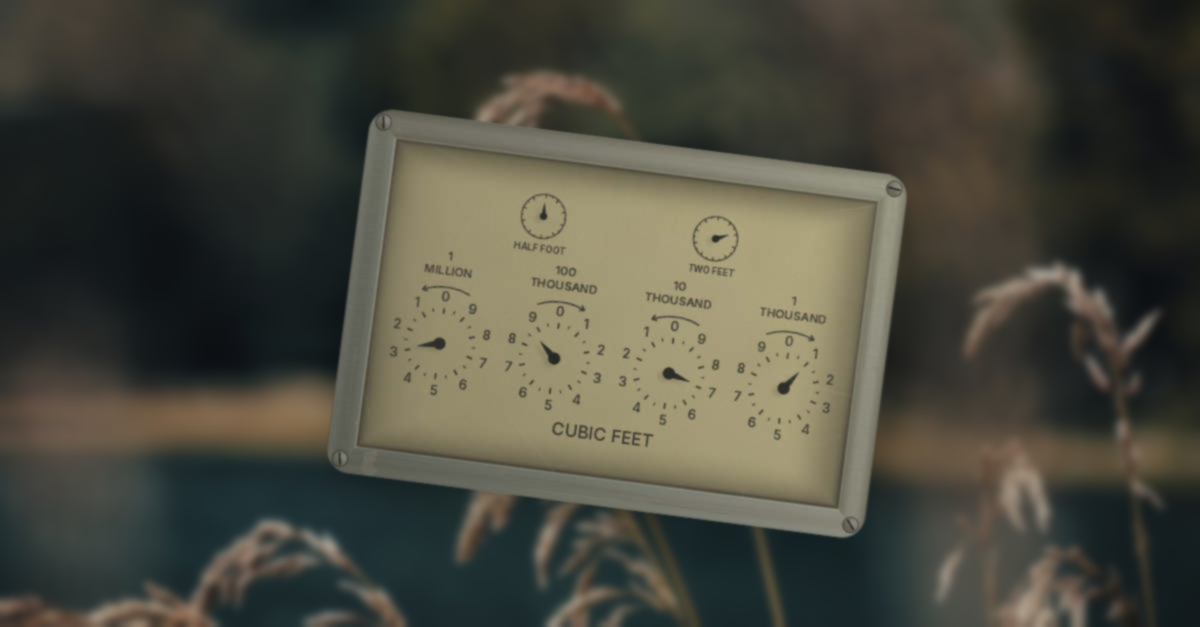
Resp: 287100
